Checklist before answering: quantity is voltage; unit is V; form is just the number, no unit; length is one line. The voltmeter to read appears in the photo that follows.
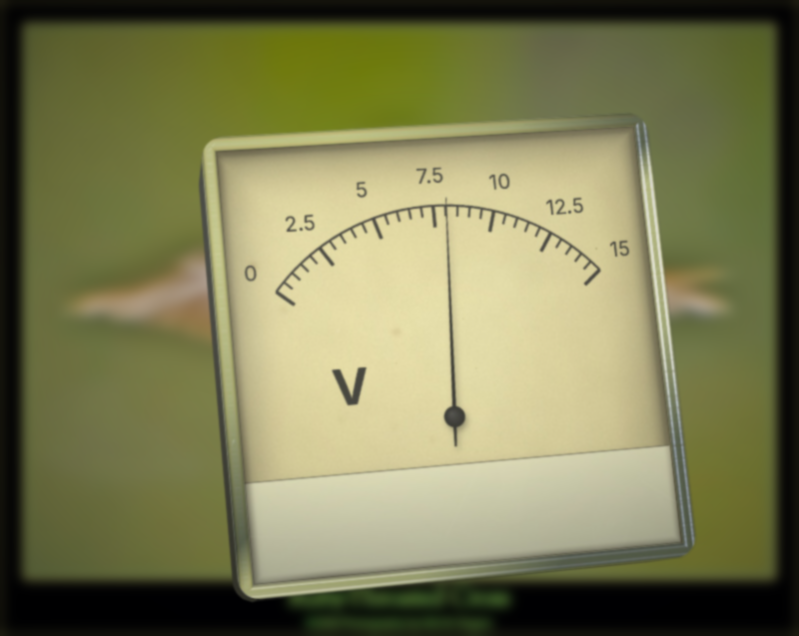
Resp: 8
